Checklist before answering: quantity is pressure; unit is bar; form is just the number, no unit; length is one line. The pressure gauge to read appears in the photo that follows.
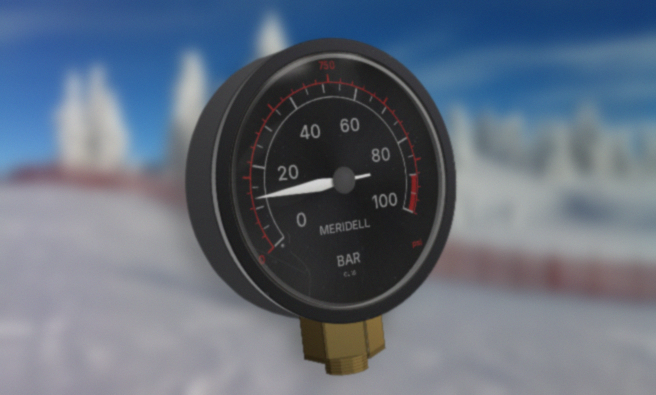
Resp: 12.5
